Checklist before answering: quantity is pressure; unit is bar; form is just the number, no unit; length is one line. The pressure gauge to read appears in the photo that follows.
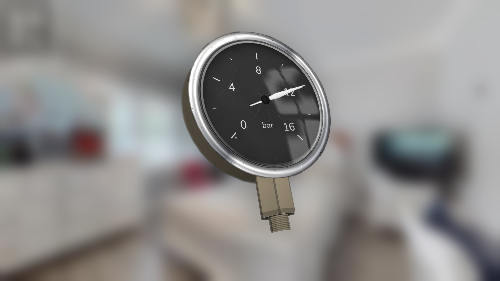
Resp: 12
